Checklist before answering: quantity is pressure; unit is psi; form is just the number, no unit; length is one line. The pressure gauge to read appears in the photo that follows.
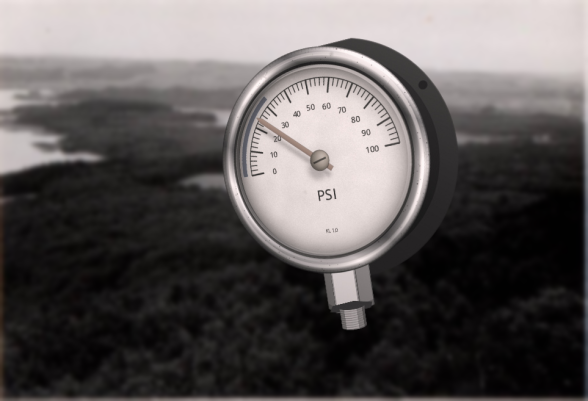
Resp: 24
